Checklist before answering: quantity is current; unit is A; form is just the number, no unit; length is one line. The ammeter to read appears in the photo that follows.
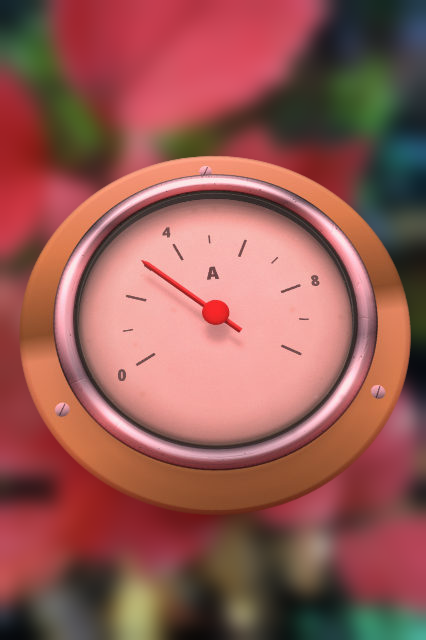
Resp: 3
